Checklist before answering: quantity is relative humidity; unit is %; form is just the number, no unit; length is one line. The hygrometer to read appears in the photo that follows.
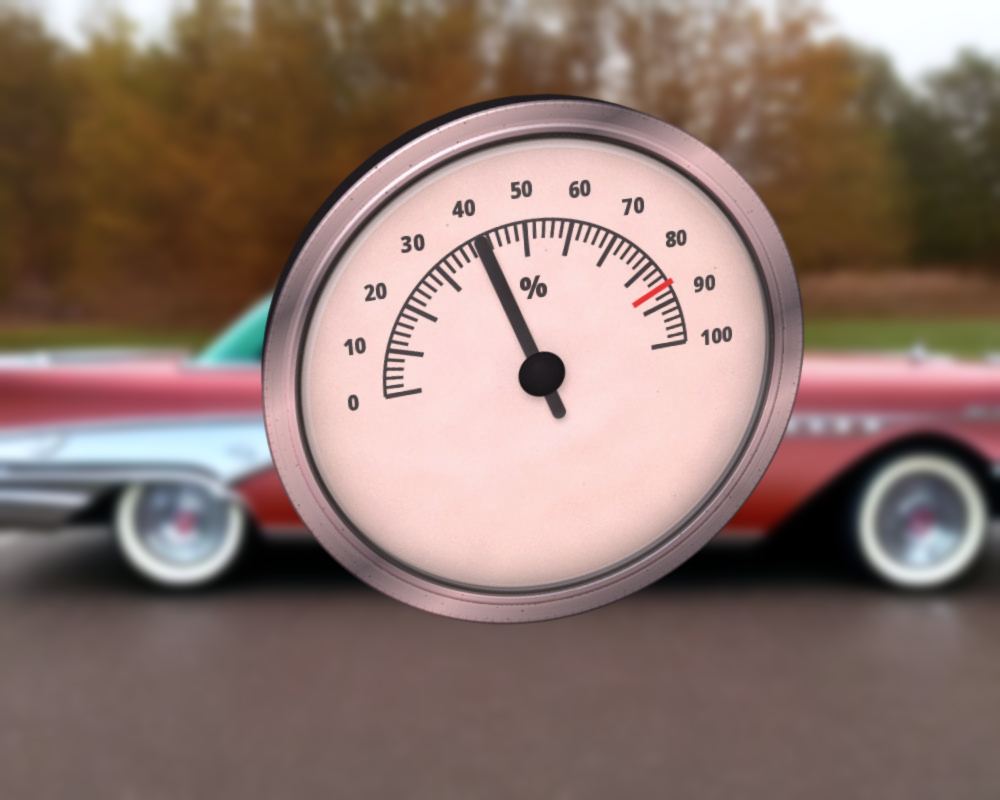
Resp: 40
